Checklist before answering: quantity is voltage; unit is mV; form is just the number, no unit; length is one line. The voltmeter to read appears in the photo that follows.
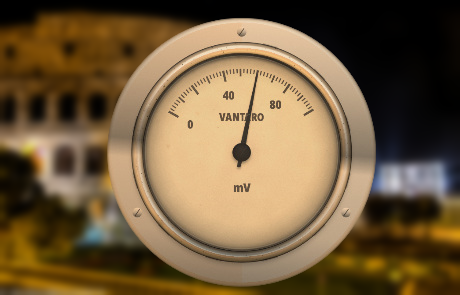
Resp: 60
